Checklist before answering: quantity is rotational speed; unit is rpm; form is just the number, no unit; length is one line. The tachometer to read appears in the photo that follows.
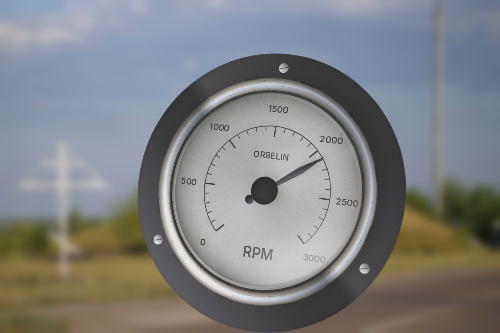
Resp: 2100
